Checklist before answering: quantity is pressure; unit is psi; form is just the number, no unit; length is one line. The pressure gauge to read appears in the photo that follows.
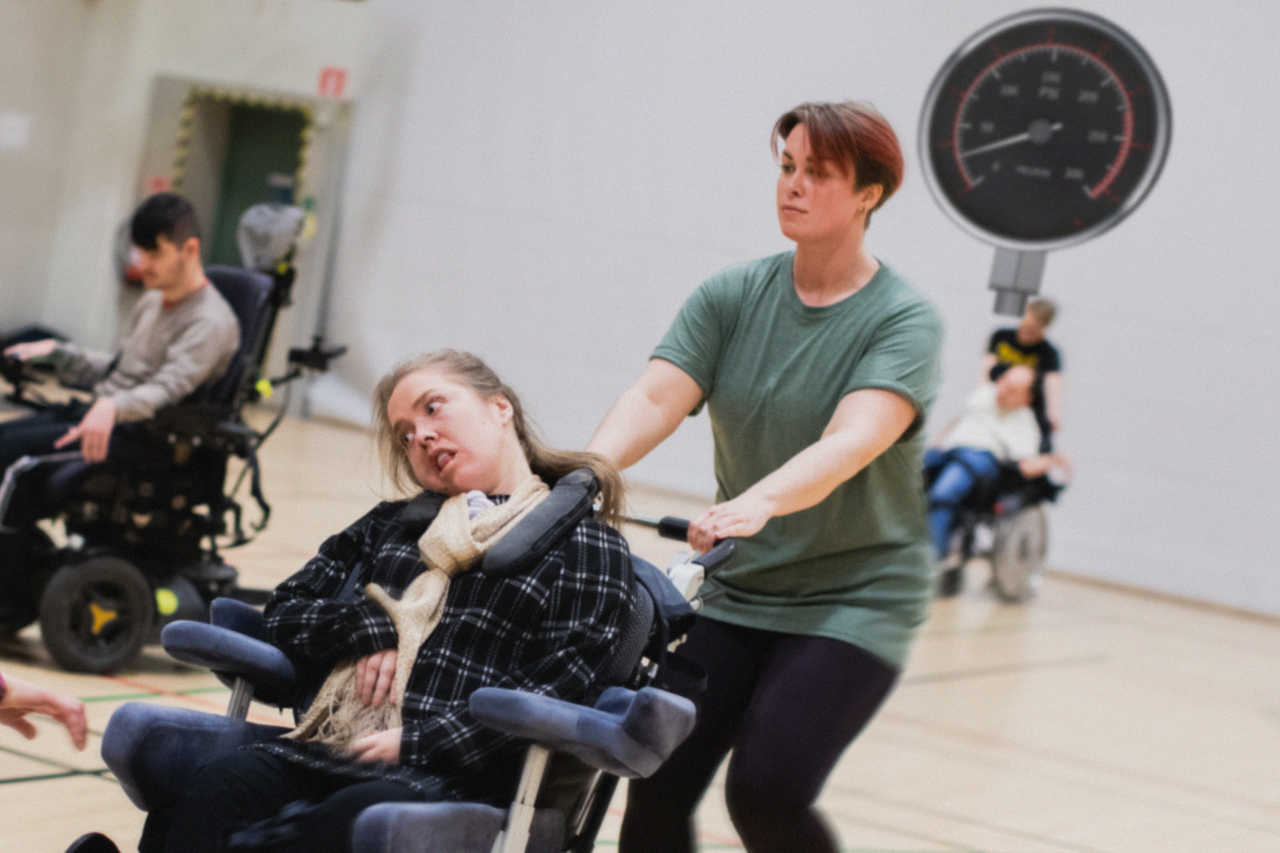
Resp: 25
